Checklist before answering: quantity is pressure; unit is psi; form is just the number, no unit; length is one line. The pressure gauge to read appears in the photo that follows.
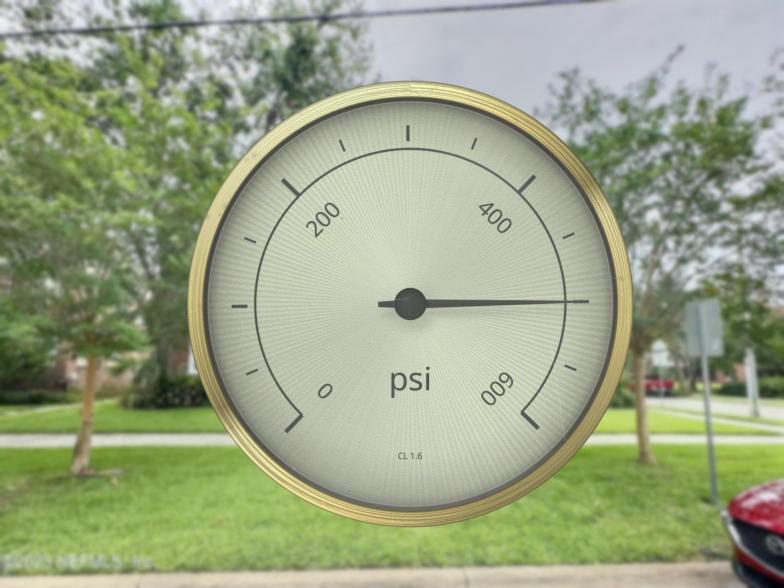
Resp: 500
